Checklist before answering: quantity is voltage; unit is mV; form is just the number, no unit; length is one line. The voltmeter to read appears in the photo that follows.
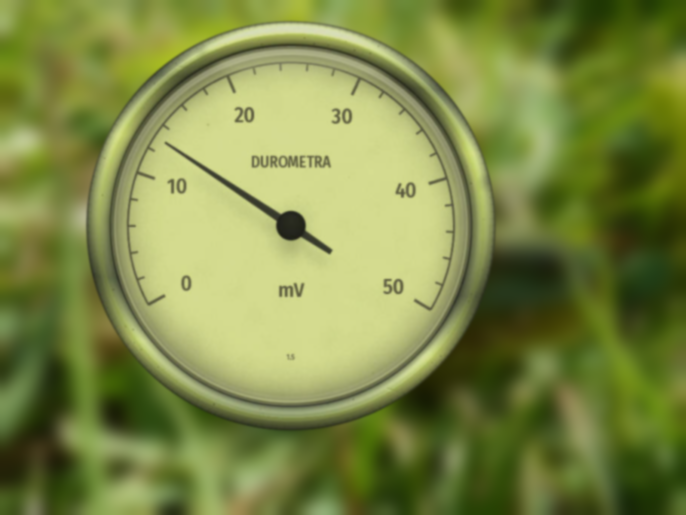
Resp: 13
